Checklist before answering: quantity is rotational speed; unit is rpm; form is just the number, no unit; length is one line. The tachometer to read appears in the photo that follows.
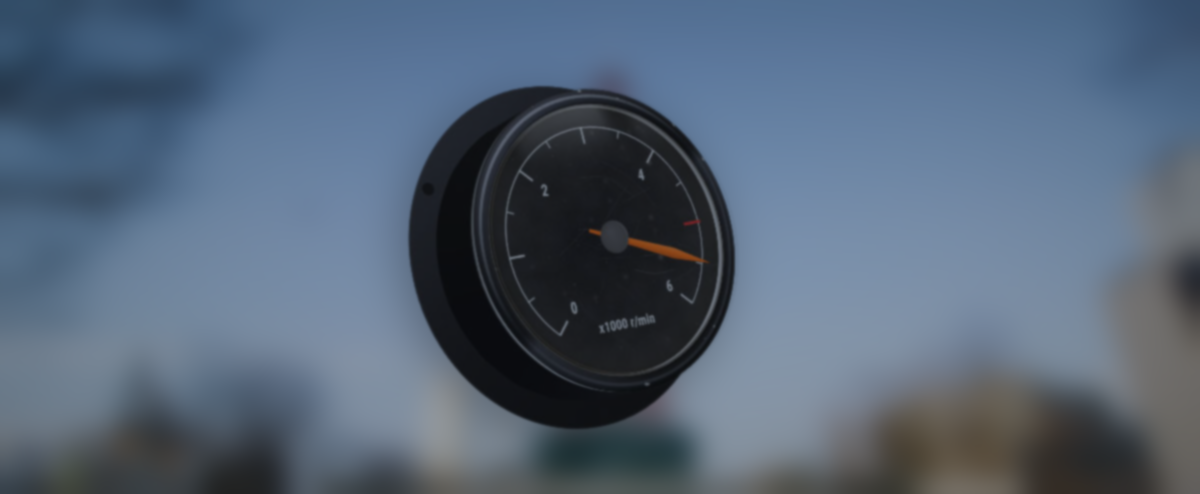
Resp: 5500
